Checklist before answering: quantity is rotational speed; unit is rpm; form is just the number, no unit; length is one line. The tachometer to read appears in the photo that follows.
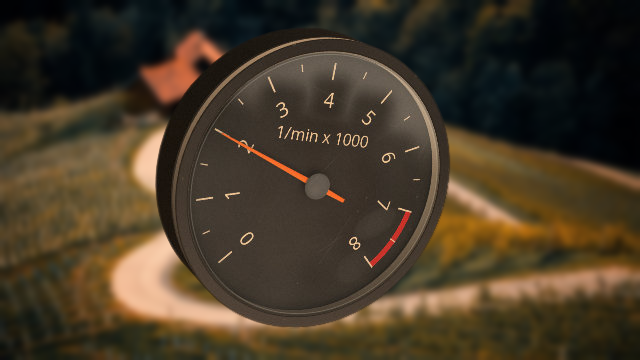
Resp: 2000
